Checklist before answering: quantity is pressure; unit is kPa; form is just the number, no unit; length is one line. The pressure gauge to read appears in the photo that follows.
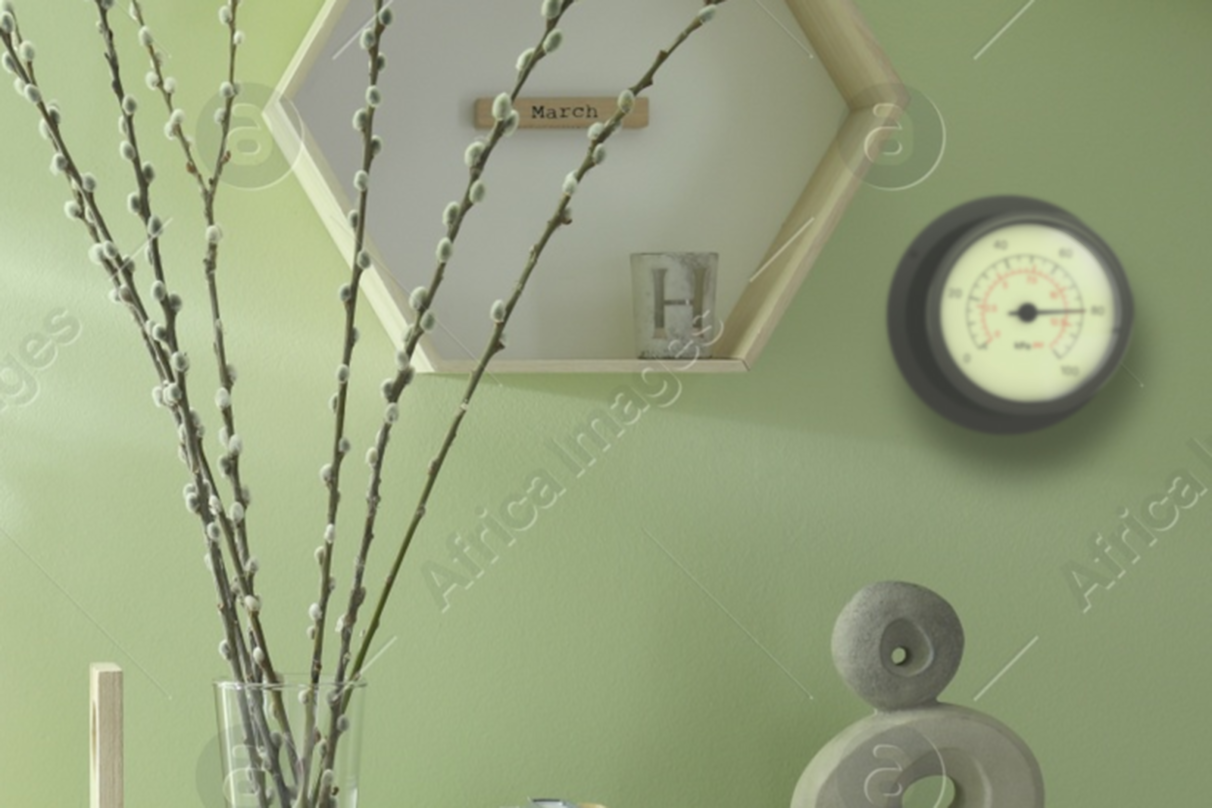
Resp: 80
